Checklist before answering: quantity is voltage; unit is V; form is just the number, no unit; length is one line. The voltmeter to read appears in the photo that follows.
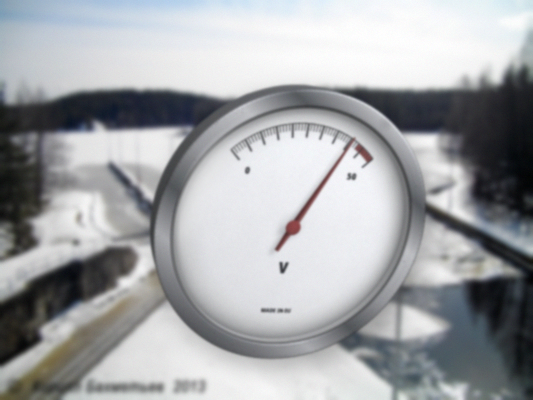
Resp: 40
